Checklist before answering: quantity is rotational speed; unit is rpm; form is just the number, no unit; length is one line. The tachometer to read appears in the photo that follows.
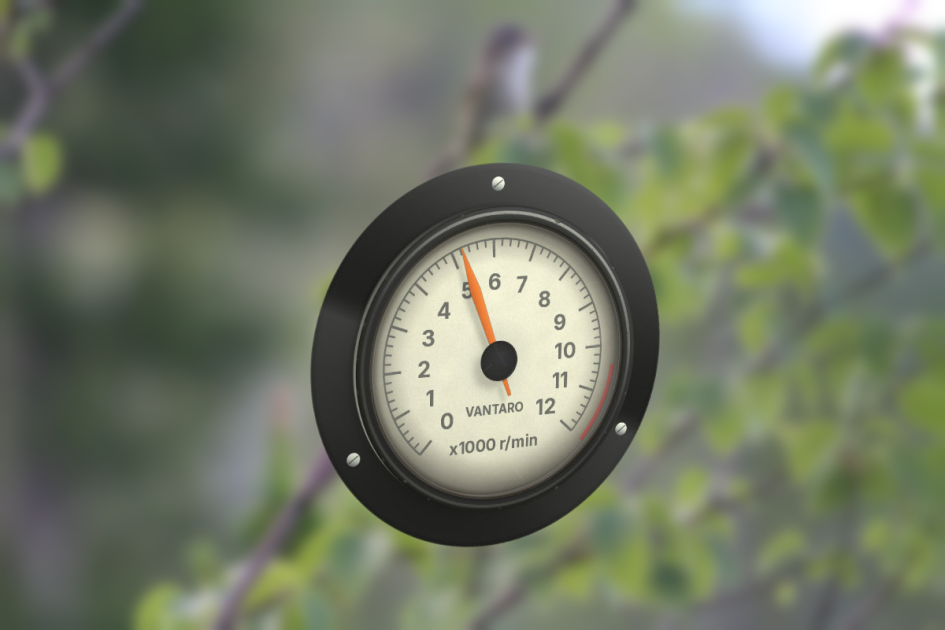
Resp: 5200
